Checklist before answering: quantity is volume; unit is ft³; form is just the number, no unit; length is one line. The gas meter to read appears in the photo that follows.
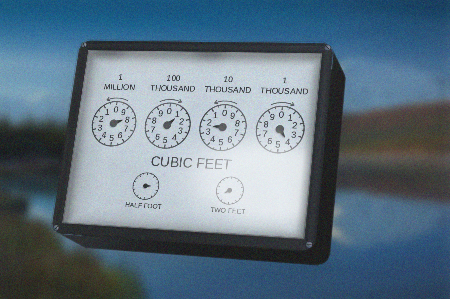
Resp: 812400
